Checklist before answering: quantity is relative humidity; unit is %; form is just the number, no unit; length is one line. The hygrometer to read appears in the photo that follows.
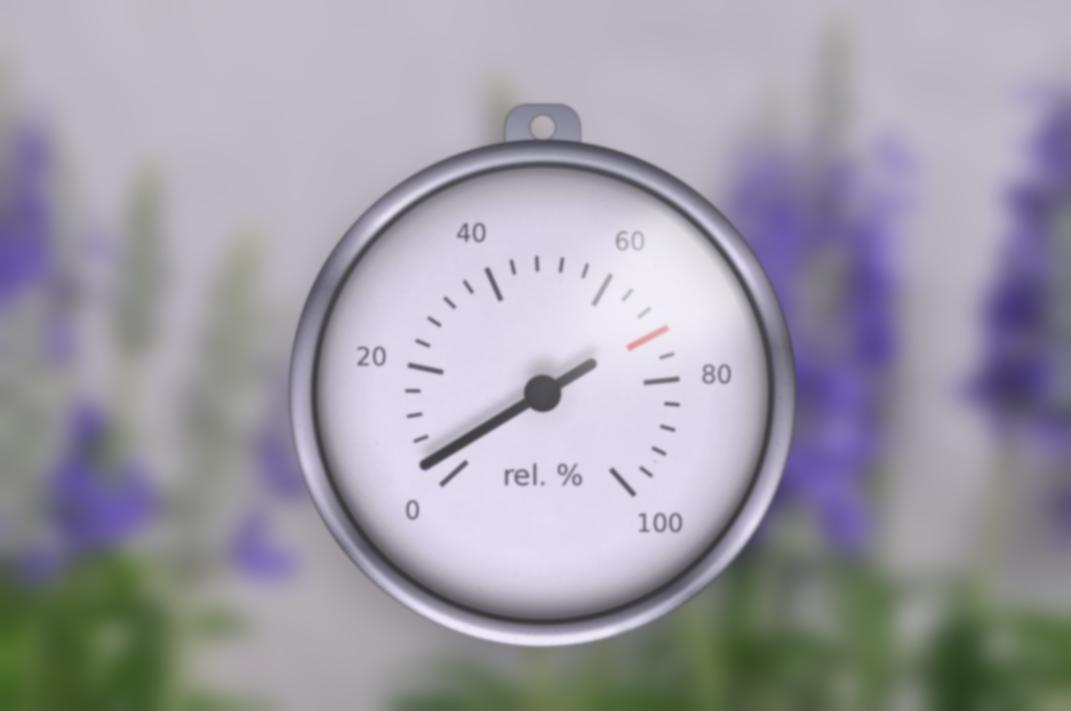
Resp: 4
